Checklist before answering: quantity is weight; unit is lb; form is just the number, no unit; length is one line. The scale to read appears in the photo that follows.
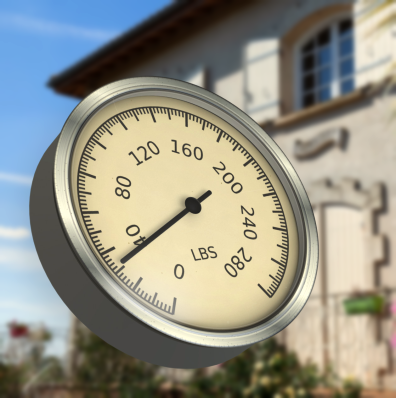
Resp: 32
